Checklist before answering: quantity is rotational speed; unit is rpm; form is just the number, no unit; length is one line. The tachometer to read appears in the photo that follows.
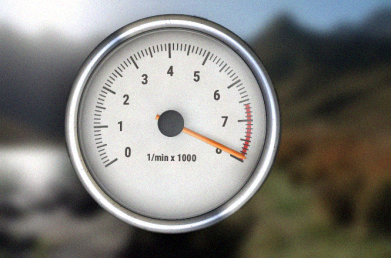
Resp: 7900
